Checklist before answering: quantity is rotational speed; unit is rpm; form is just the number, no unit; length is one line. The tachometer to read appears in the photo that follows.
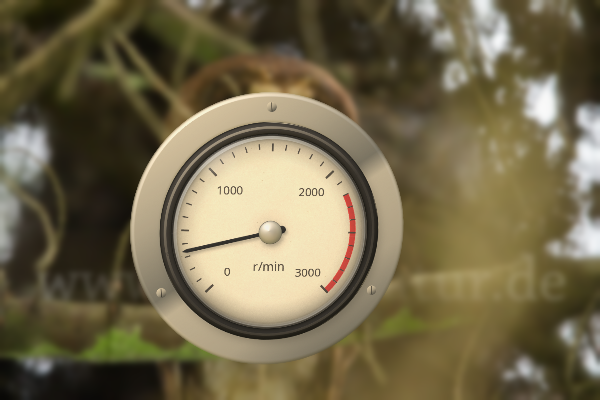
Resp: 350
